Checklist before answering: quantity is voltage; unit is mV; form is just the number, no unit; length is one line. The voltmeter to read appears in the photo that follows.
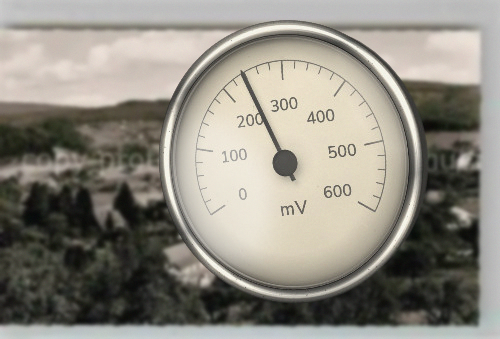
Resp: 240
